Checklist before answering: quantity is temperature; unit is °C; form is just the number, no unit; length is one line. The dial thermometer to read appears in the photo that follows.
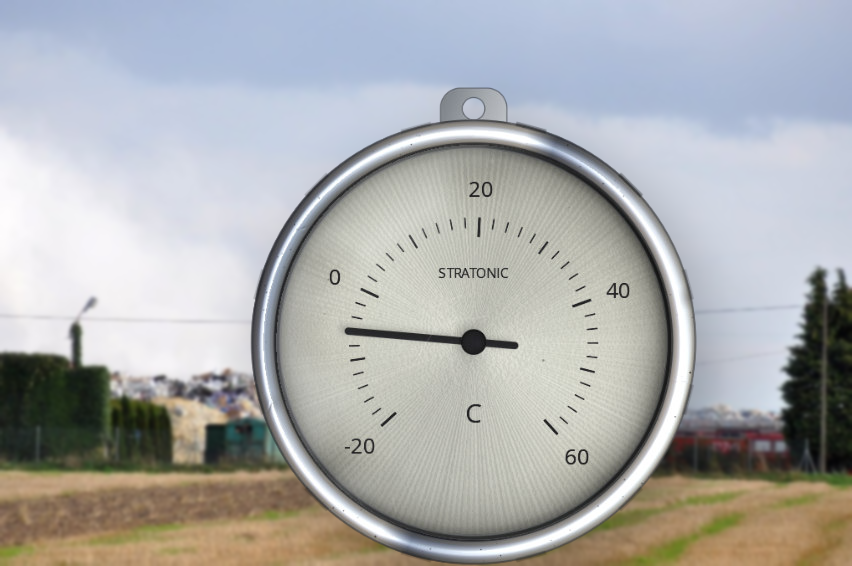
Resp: -6
